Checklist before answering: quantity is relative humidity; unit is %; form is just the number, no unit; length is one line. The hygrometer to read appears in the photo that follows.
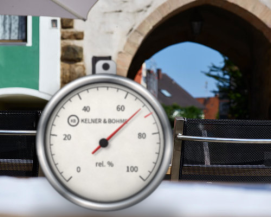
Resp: 68
